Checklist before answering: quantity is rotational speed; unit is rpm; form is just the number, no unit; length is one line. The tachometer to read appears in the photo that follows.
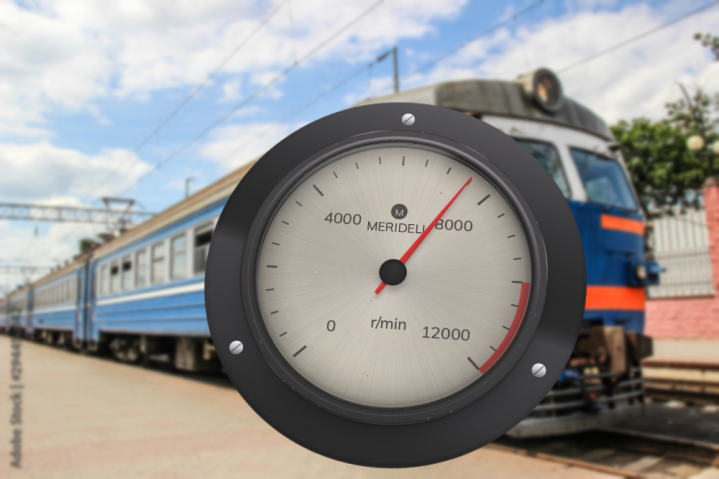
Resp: 7500
